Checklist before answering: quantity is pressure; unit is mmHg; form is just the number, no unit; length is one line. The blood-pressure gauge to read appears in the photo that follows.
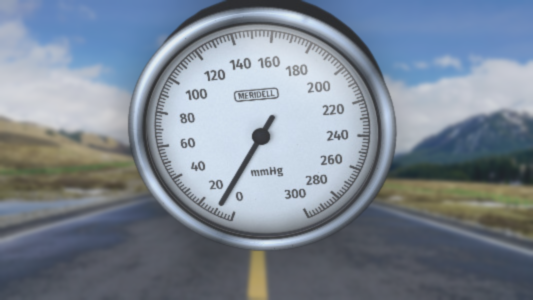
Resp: 10
